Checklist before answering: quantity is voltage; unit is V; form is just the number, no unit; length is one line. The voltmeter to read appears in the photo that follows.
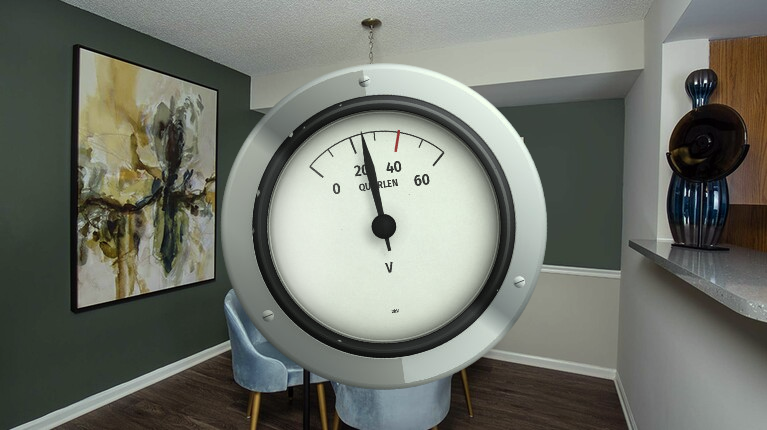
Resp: 25
